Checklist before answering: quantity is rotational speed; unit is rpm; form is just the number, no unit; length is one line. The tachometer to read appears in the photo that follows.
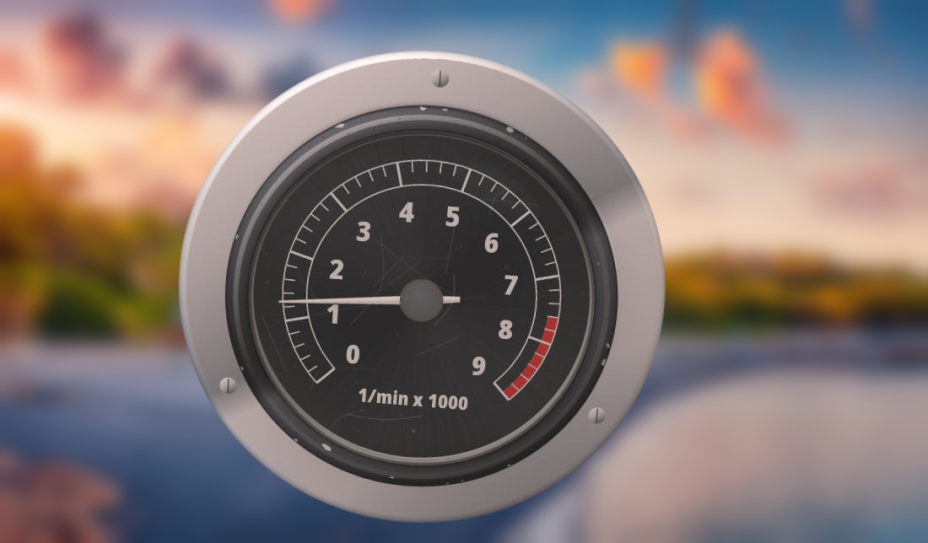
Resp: 1300
